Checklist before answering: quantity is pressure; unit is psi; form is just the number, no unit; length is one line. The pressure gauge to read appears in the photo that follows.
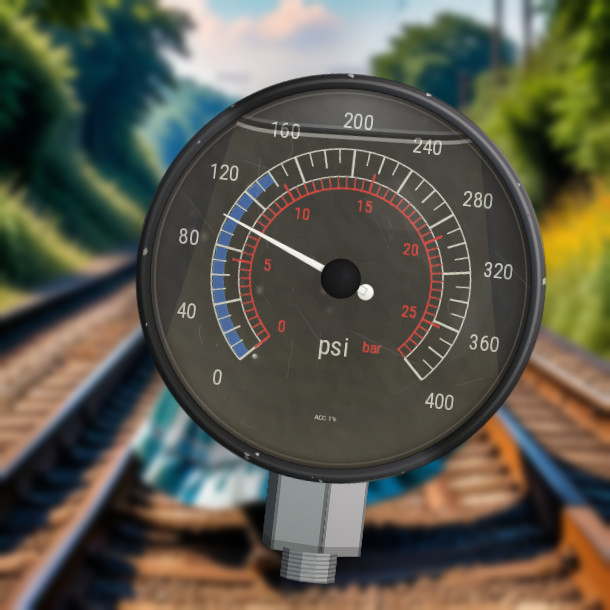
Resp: 100
